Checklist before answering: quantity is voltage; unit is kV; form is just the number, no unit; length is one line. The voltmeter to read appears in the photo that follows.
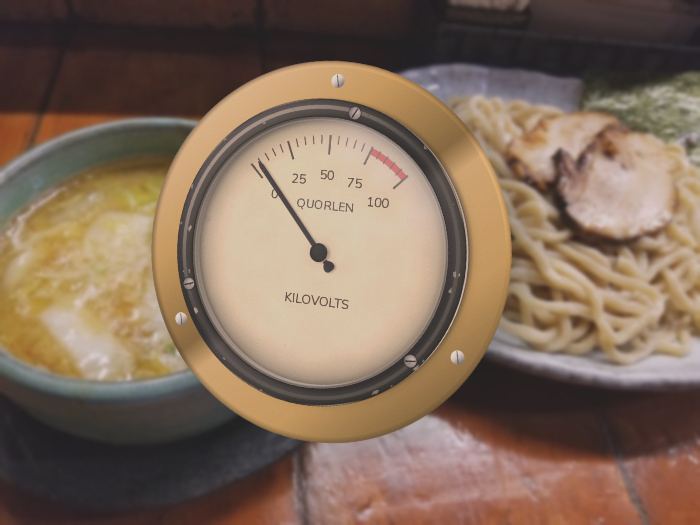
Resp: 5
